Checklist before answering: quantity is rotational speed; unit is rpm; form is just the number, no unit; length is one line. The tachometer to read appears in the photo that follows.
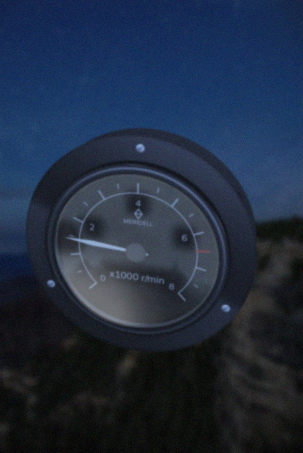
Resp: 1500
